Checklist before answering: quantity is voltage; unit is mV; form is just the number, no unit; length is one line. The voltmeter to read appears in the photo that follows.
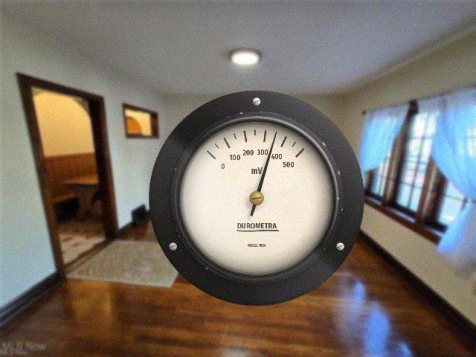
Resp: 350
